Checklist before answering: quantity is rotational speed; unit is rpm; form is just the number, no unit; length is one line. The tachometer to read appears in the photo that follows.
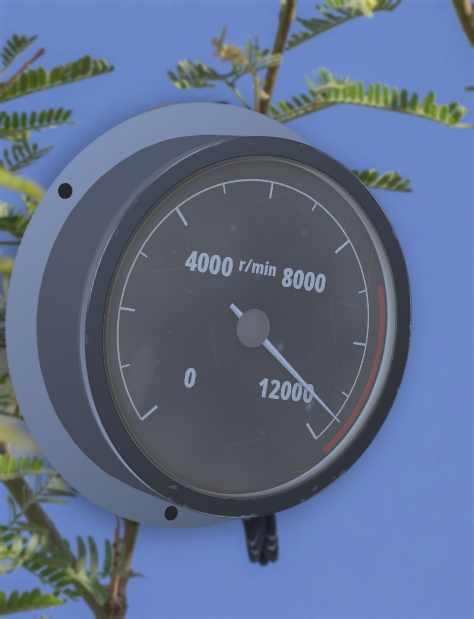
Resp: 11500
